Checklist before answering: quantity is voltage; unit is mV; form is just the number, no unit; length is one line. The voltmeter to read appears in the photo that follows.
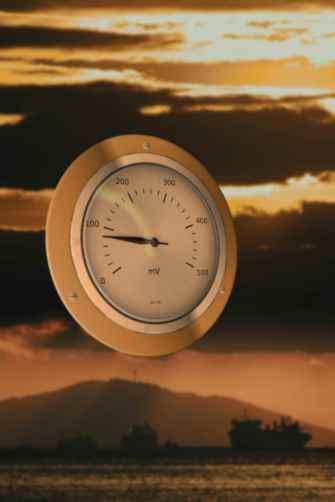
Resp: 80
